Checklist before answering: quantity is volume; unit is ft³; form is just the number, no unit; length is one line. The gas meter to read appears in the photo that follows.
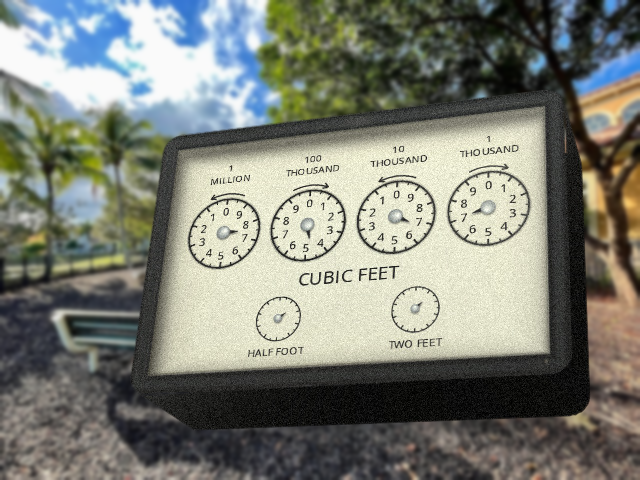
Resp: 746700
